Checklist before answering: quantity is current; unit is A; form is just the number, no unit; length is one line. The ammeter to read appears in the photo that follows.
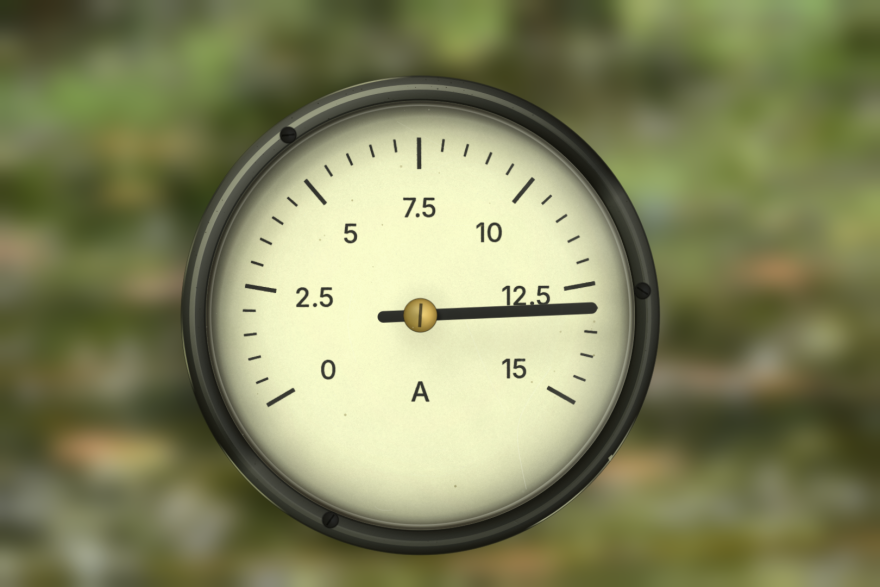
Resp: 13
